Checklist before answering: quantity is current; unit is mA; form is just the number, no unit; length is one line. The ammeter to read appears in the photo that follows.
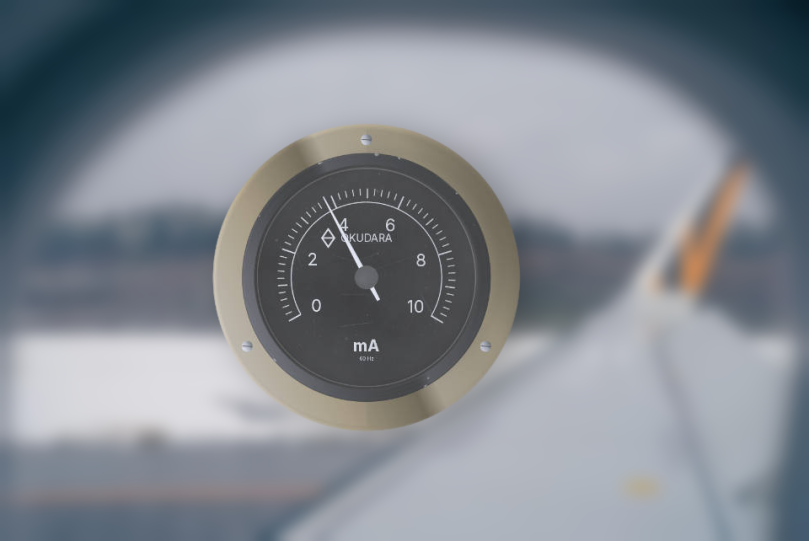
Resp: 3.8
